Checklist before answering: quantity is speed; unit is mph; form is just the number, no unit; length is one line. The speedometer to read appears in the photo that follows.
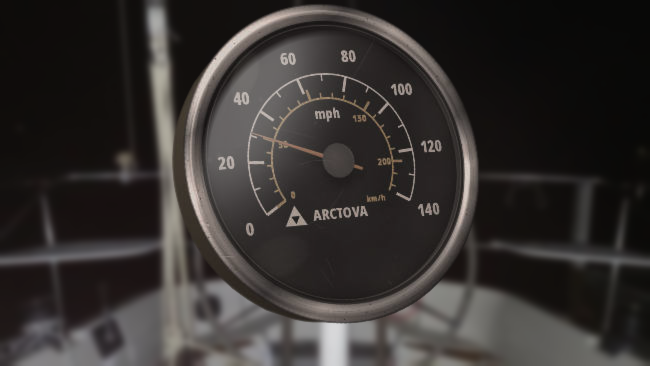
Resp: 30
